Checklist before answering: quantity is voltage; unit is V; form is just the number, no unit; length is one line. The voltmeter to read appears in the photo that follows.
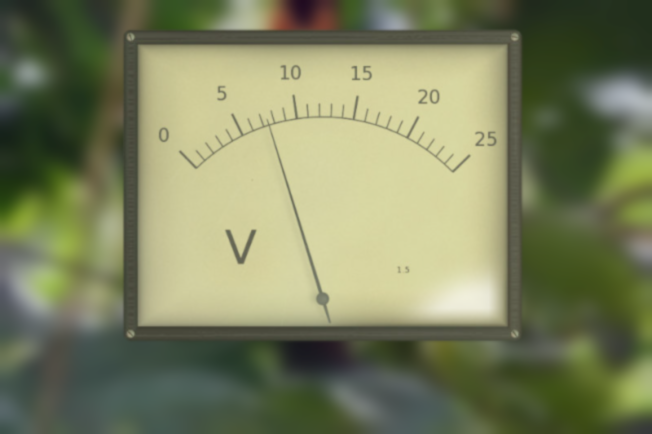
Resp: 7.5
